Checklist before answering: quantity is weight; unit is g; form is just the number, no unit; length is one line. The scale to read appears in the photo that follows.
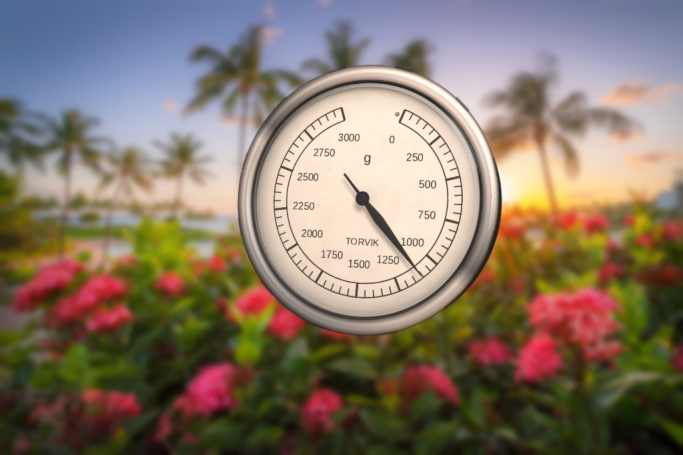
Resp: 1100
